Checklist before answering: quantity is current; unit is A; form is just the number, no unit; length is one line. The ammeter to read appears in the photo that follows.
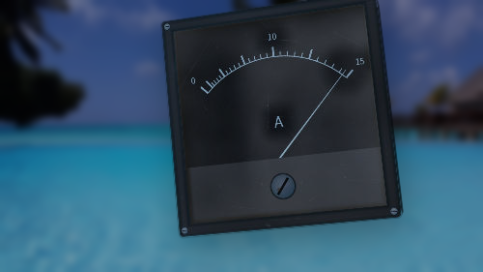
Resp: 14.75
